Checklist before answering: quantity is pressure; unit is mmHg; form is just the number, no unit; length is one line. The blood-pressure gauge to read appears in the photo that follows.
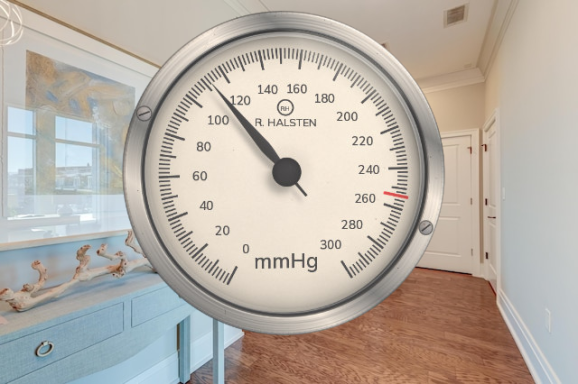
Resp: 112
